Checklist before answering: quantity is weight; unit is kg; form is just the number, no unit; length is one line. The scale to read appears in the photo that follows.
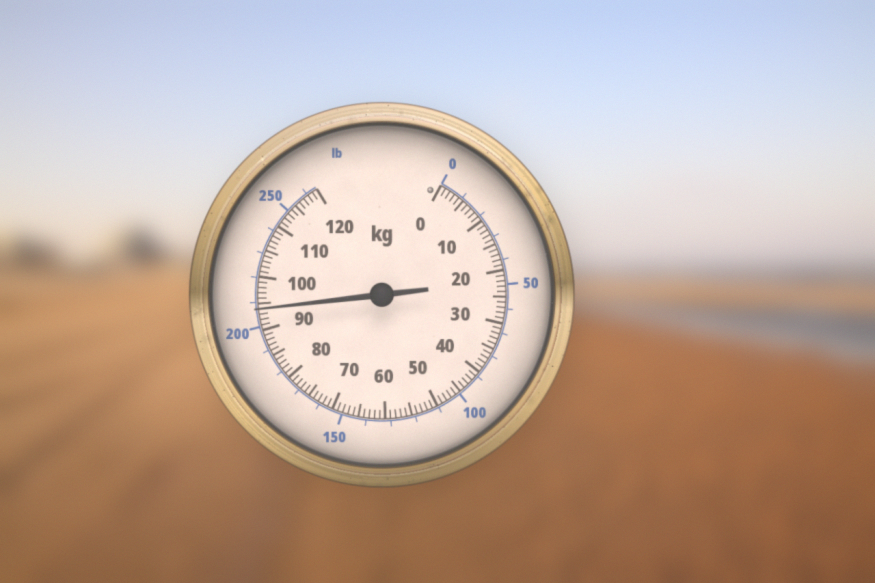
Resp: 94
